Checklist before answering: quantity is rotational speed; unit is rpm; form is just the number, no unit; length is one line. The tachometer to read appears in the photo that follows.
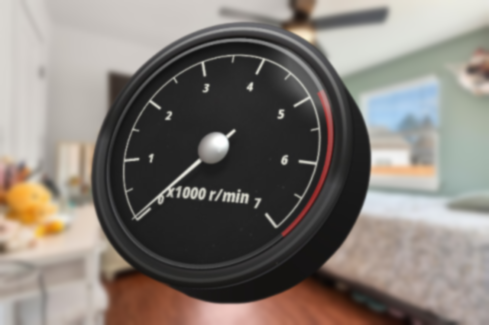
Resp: 0
